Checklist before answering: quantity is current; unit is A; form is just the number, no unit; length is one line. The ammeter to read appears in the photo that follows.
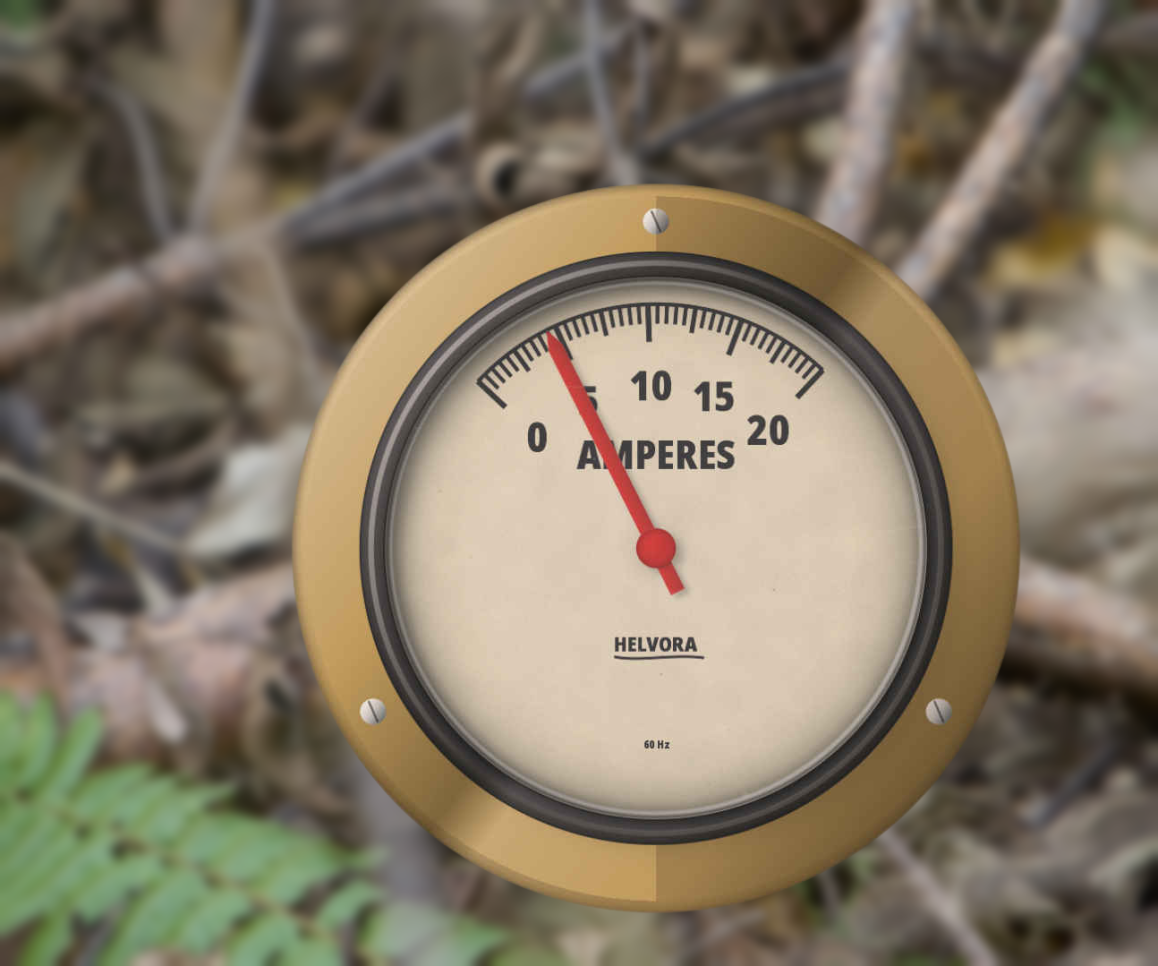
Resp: 4.5
